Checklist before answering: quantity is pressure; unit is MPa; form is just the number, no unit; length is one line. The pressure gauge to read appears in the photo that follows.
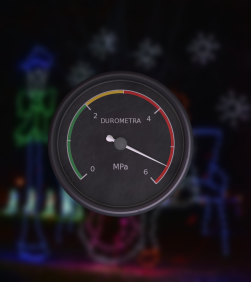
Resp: 5.5
